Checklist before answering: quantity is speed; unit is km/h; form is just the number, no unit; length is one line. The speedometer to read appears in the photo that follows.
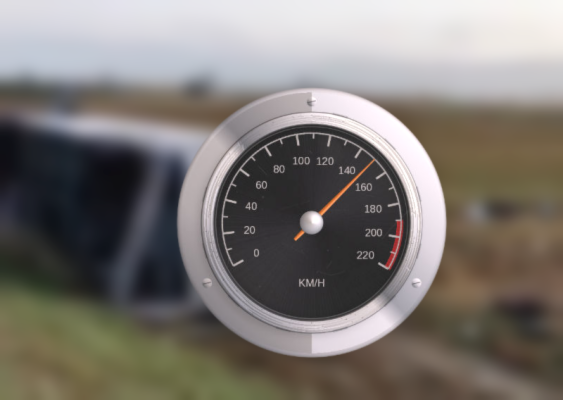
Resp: 150
